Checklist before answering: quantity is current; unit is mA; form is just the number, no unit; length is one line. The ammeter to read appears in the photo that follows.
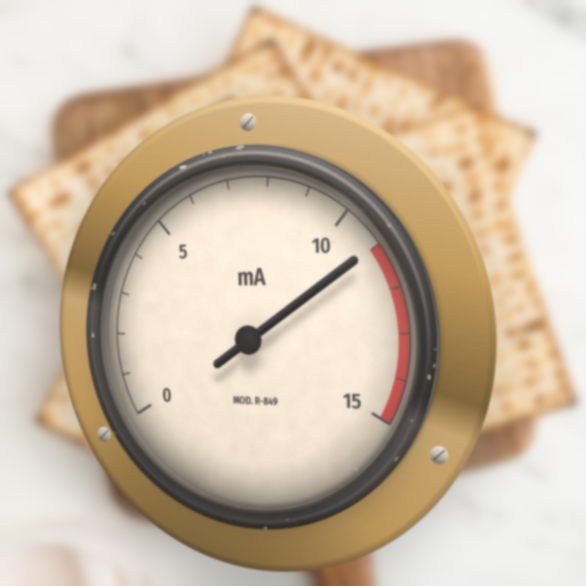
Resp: 11
